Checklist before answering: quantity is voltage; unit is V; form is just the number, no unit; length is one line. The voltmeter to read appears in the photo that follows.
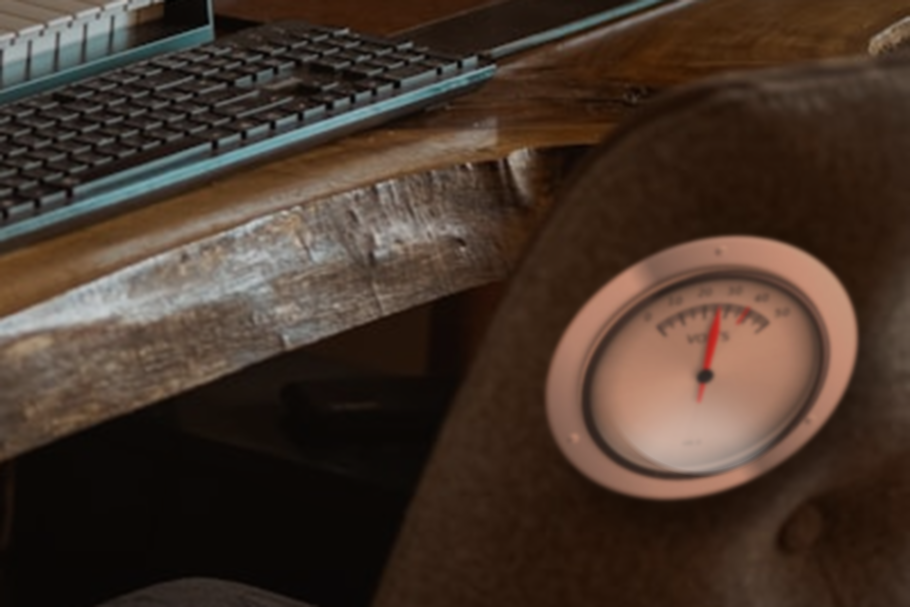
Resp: 25
